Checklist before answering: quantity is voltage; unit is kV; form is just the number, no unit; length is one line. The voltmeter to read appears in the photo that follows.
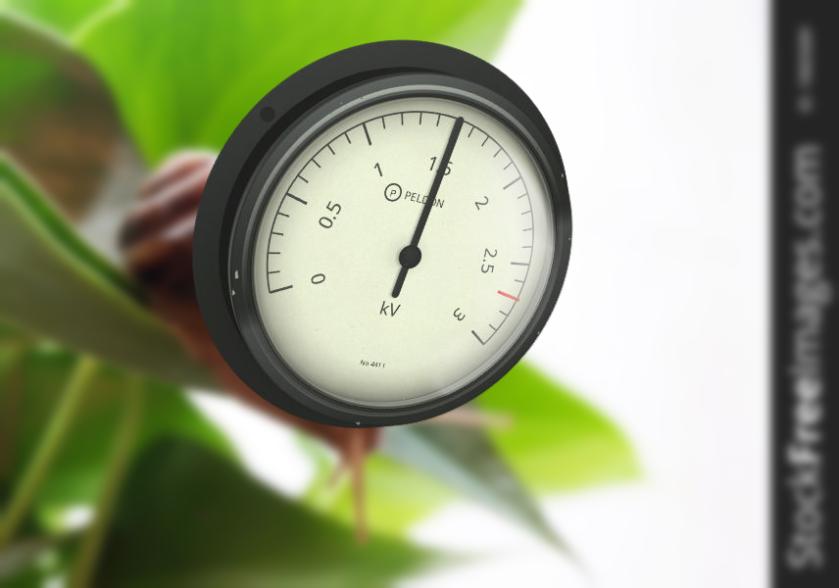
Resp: 1.5
